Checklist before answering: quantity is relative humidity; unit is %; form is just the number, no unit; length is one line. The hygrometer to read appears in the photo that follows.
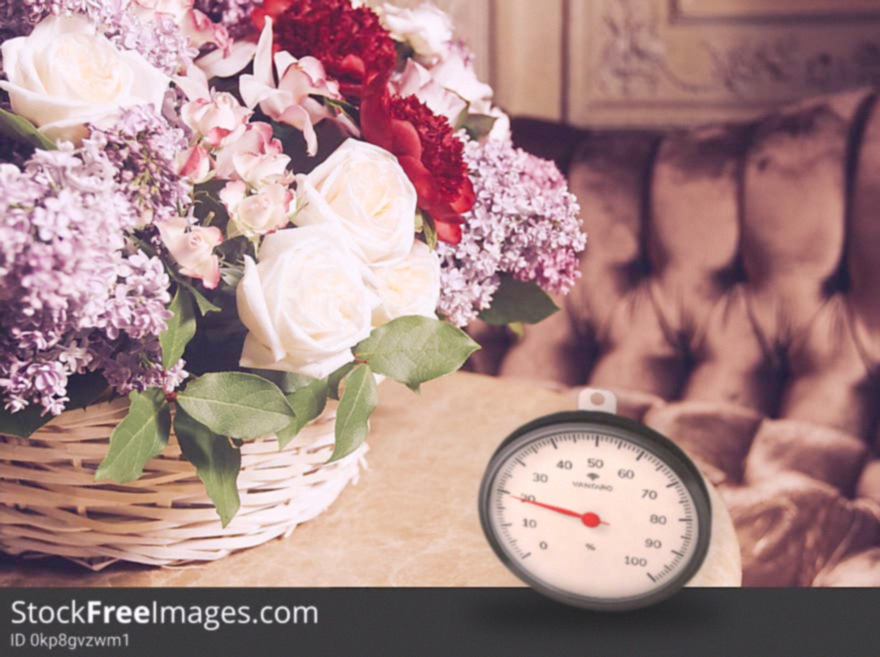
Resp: 20
